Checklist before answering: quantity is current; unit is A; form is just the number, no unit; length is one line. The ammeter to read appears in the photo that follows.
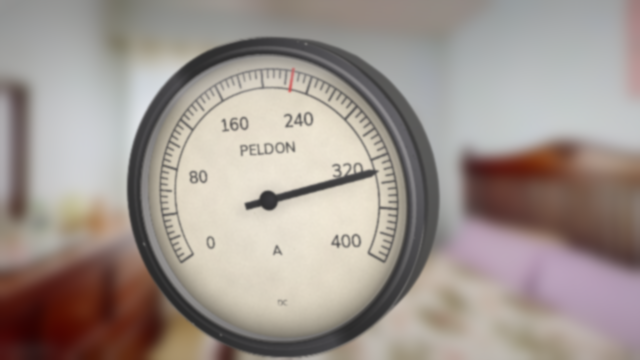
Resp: 330
